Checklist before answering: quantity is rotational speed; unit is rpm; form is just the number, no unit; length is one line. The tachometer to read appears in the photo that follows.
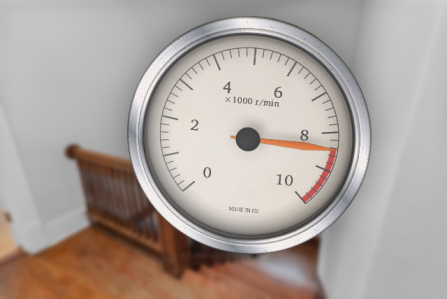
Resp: 8400
